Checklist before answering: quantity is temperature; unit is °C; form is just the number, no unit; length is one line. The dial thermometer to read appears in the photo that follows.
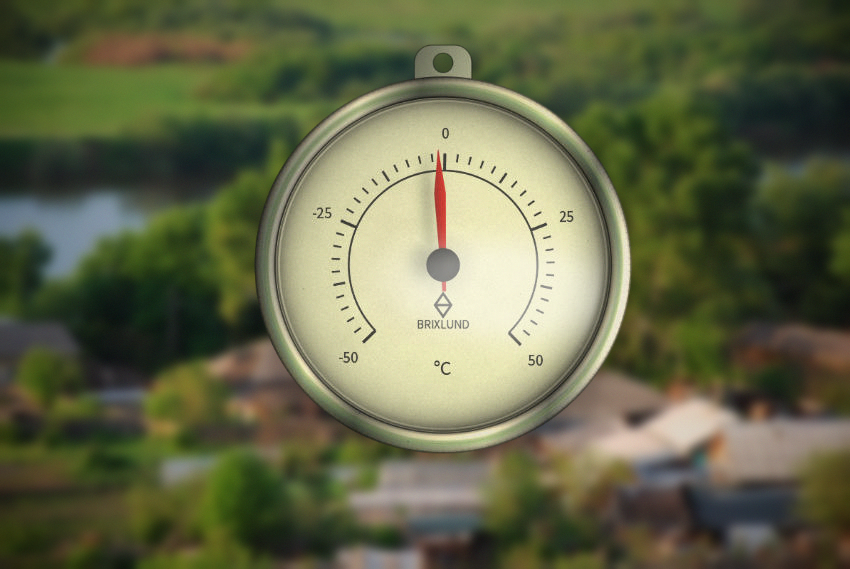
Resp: -1.25
